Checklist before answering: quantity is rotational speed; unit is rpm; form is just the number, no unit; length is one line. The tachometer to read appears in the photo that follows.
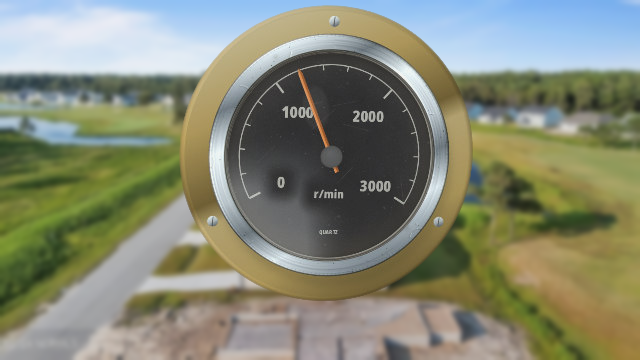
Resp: 1200
